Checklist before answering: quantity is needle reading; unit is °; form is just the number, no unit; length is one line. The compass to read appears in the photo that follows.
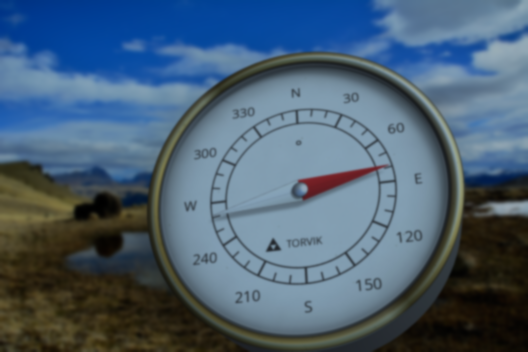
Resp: 80
